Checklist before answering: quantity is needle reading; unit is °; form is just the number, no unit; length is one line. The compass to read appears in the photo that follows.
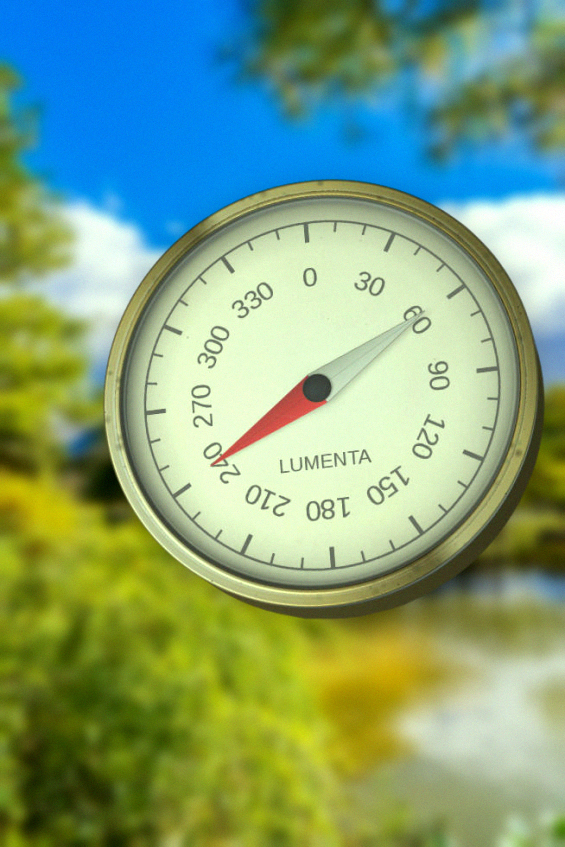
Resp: 240
